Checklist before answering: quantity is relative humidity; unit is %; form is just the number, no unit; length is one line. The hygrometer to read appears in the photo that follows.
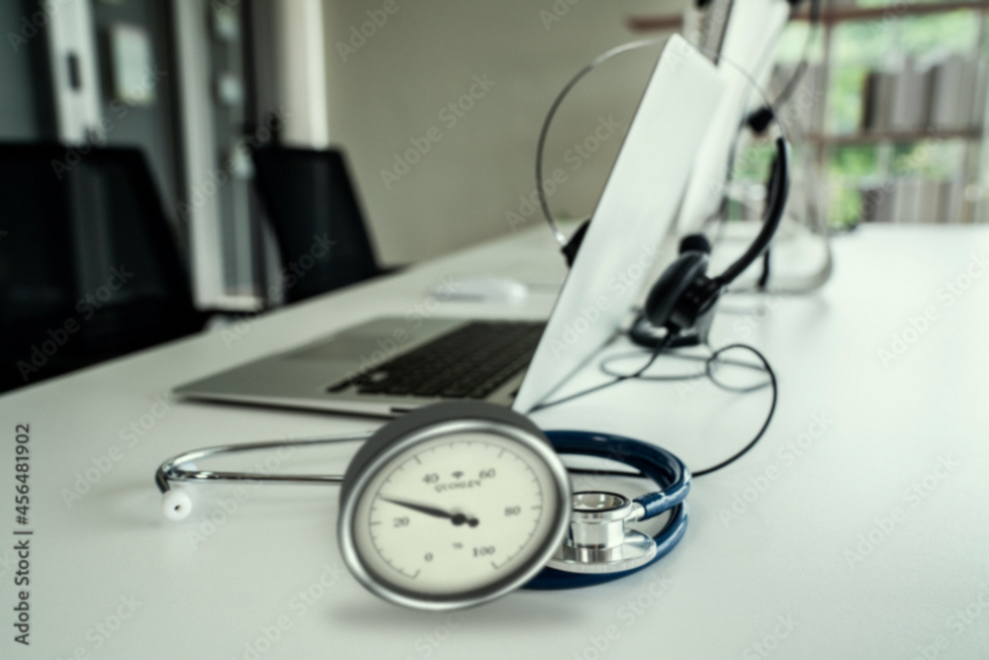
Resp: 28
